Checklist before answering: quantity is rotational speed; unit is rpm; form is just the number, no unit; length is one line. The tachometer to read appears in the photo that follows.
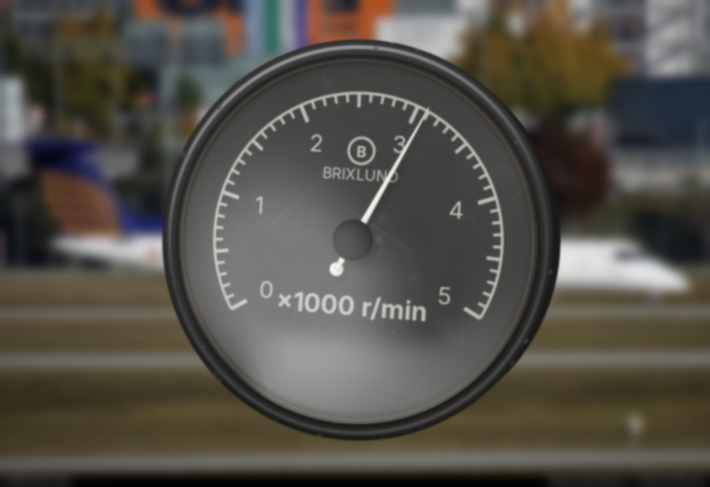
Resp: 3100
